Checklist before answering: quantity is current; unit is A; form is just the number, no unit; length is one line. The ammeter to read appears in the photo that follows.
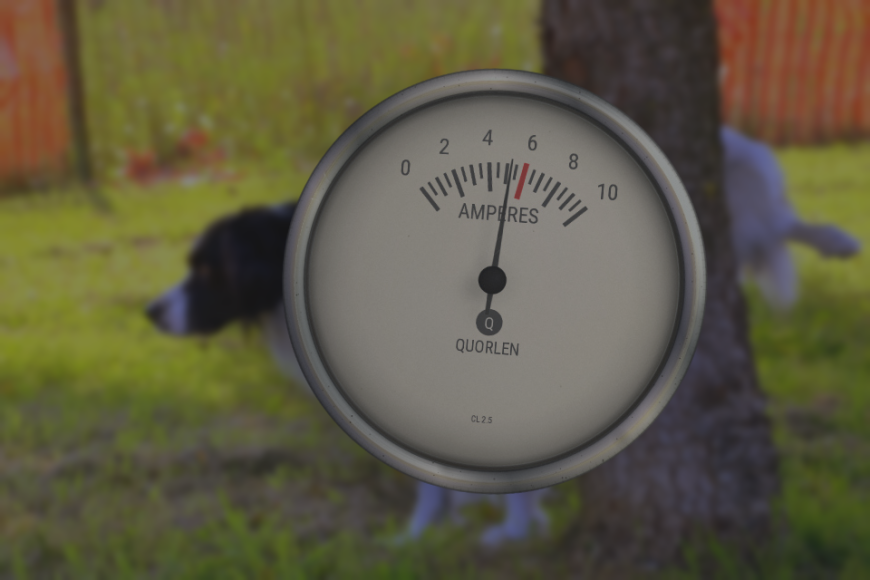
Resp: 5.25
